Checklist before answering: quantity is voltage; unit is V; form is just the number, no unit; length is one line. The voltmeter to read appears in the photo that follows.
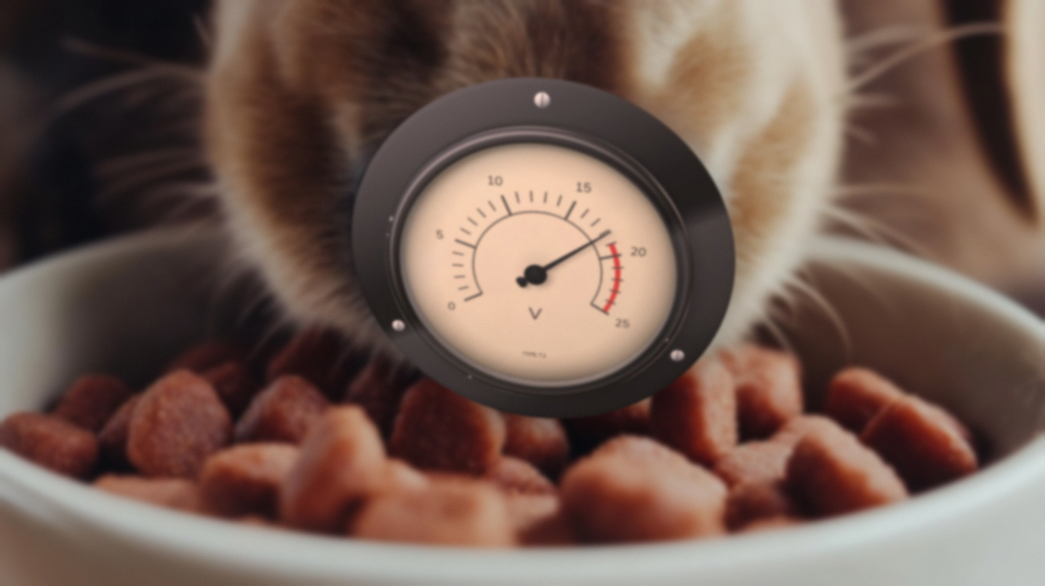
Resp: 18
